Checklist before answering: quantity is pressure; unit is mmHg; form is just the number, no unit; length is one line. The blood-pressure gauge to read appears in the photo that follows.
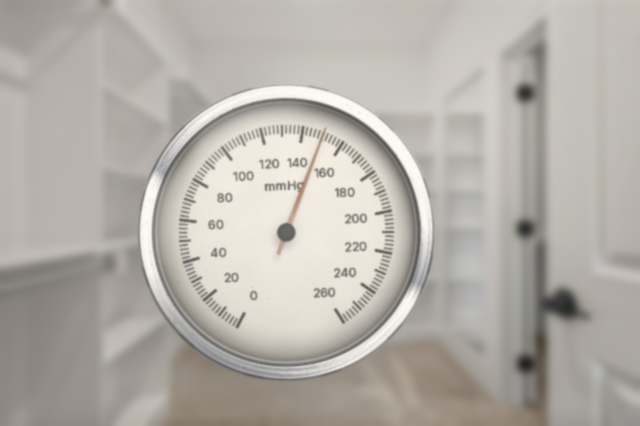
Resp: 150
